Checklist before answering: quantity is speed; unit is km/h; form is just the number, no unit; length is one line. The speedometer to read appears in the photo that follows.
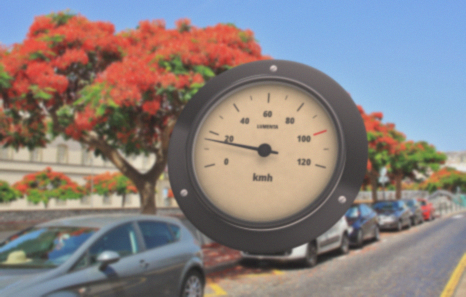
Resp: 15
